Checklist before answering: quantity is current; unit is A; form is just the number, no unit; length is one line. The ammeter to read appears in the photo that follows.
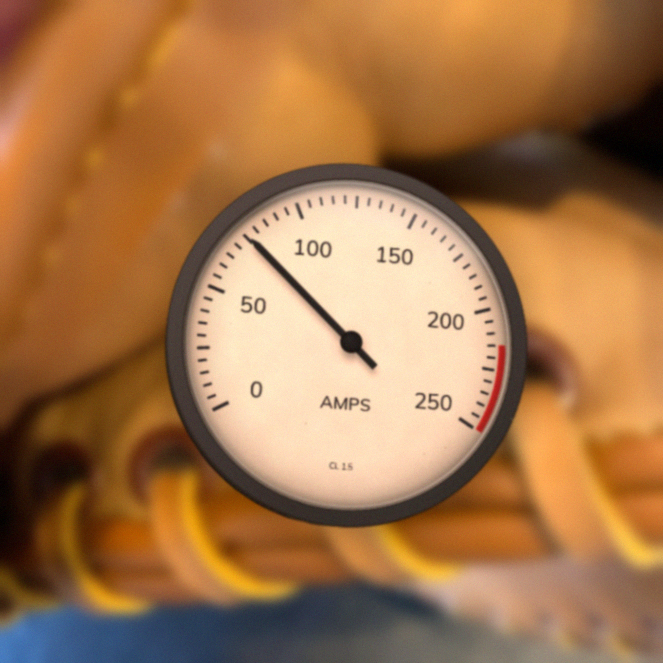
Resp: 75
